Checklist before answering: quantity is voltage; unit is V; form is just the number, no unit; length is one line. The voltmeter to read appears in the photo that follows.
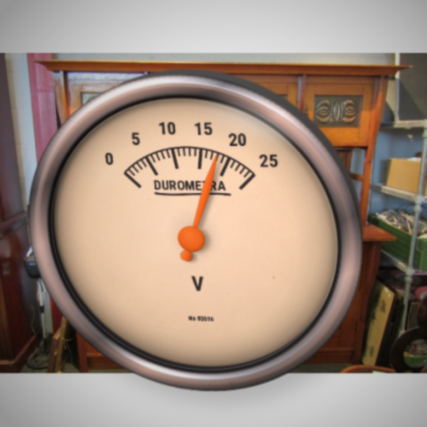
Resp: 18
